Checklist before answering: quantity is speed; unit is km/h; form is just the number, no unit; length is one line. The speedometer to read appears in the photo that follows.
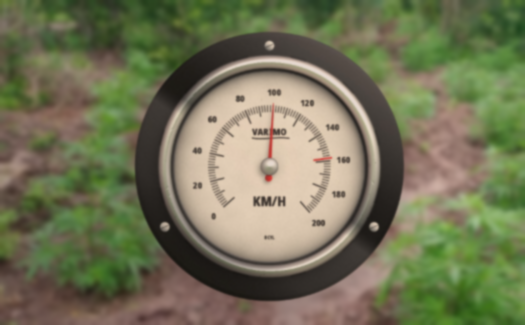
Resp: 100
